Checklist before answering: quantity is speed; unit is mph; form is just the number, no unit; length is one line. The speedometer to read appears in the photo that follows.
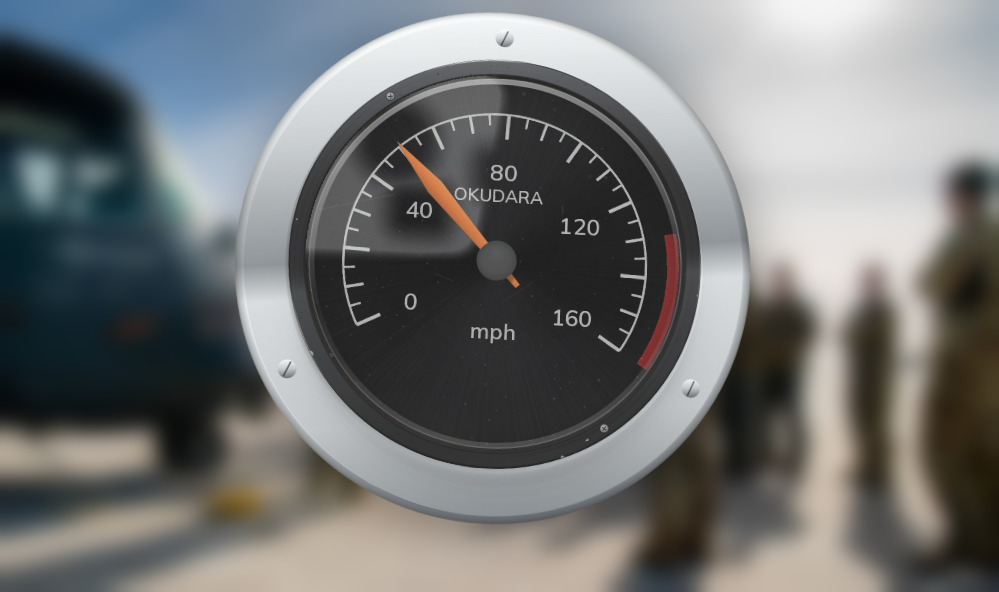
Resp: 50
